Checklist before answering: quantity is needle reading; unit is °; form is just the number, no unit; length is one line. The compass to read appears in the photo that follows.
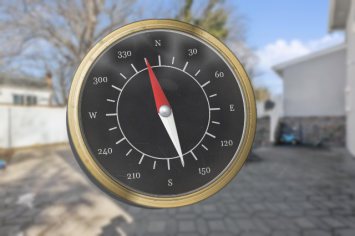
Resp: 345
